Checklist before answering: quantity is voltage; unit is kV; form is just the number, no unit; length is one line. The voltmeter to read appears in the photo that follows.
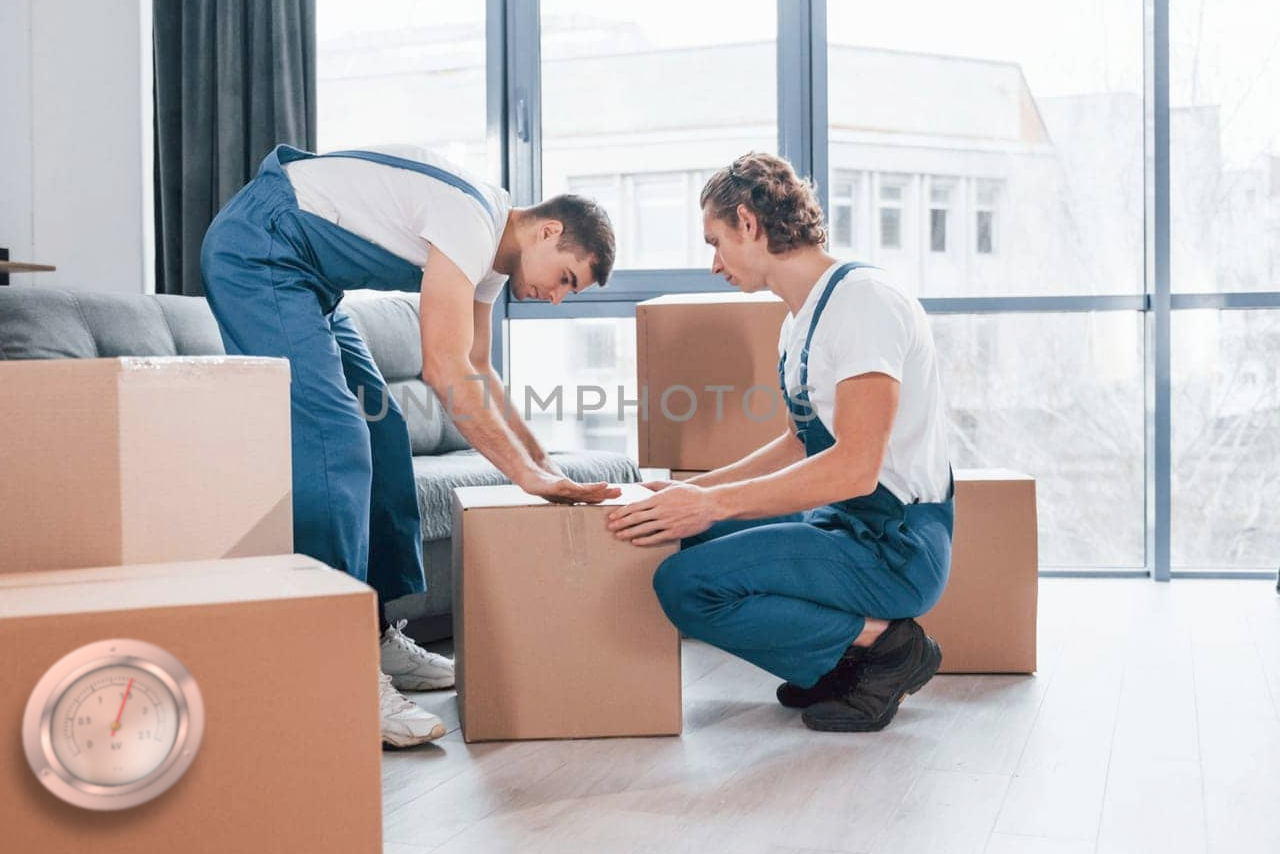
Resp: 1.5
